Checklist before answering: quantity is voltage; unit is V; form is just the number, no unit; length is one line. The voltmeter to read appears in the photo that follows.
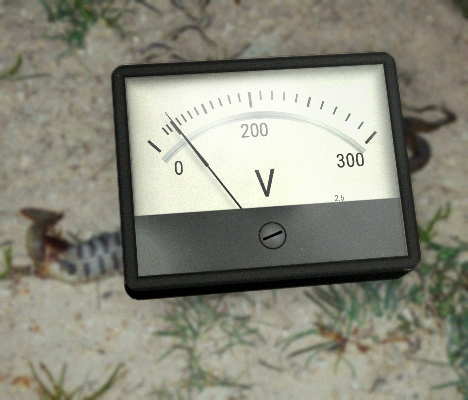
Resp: 100
